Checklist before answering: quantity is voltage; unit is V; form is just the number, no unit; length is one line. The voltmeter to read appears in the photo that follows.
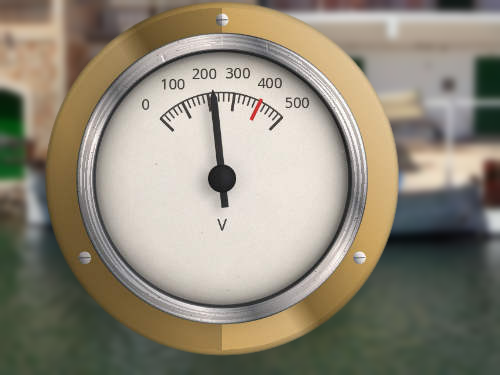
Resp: 220
